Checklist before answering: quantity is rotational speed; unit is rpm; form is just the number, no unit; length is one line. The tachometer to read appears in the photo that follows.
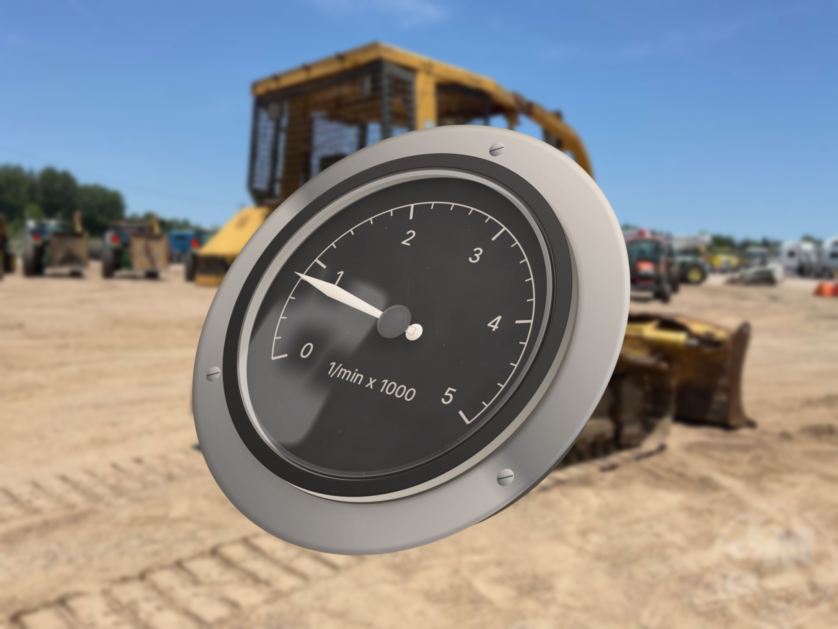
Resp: 800
